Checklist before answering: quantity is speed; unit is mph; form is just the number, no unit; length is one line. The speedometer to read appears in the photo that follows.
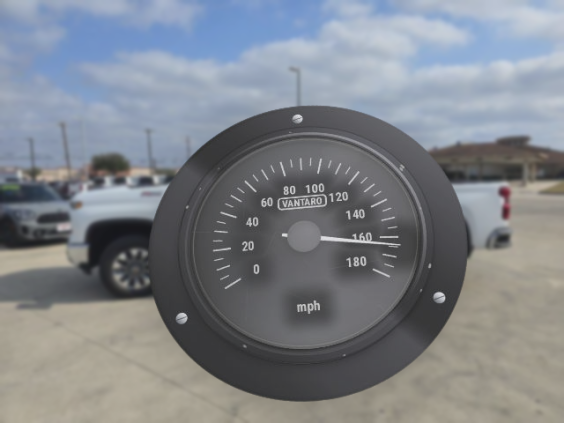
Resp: 165
